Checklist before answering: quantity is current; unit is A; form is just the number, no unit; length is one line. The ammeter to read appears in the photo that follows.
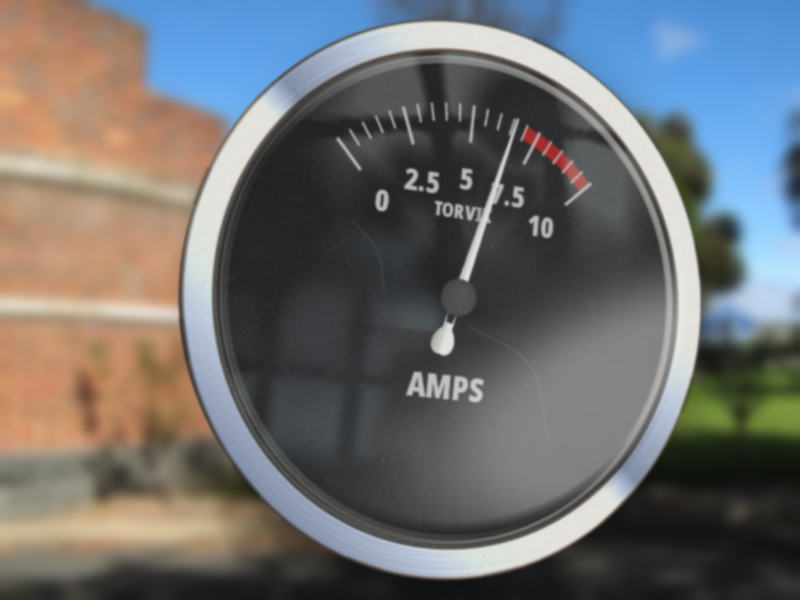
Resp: 6.5
